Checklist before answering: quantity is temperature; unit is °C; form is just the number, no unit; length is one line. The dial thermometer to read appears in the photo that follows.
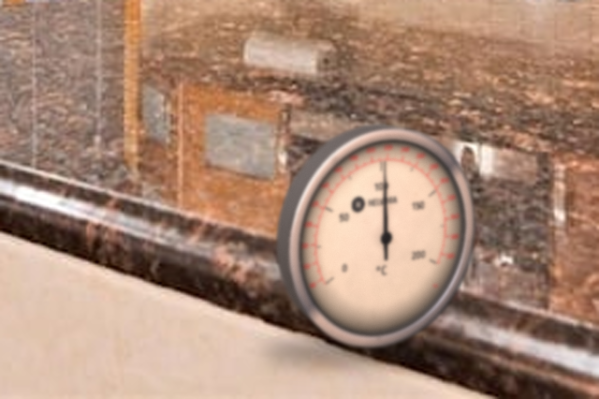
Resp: 100
